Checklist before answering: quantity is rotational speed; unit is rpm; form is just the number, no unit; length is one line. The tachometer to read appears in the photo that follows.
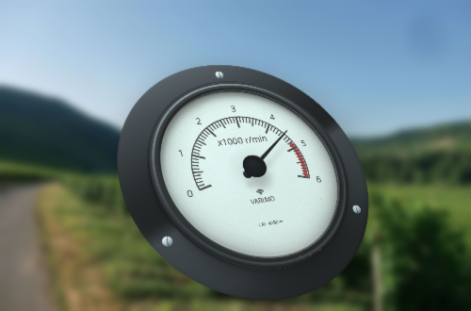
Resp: 4500
